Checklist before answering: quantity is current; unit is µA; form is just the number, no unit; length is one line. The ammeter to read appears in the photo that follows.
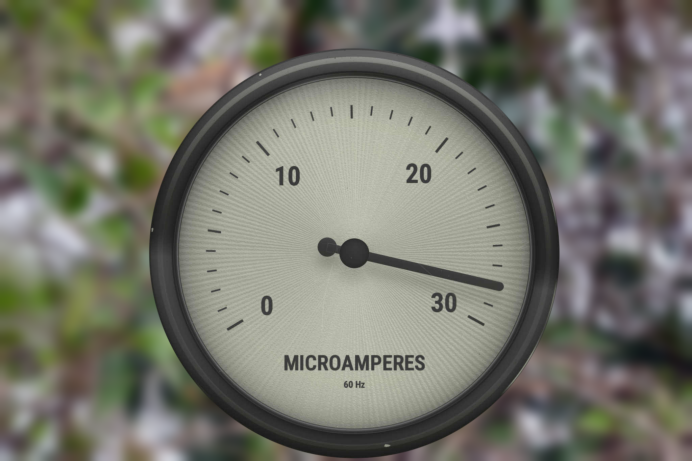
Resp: 28
